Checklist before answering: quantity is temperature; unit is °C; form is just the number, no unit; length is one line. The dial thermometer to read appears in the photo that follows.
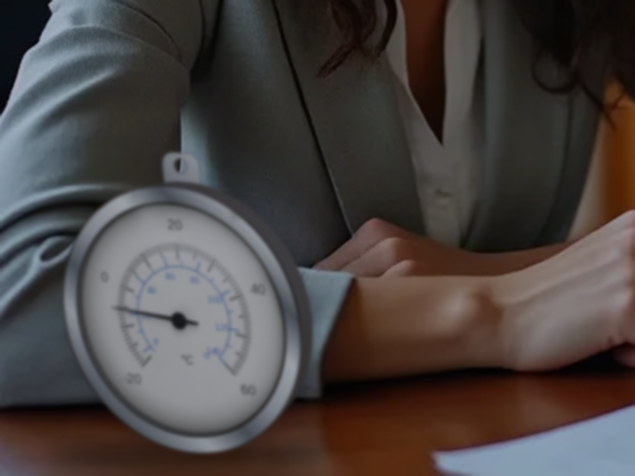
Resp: -5
